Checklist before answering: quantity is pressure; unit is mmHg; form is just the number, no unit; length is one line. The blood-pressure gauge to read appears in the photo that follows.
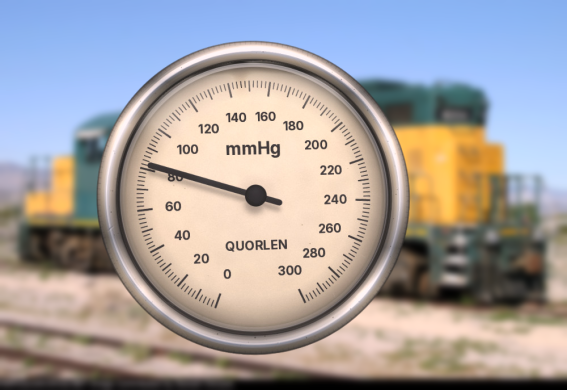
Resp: 82
